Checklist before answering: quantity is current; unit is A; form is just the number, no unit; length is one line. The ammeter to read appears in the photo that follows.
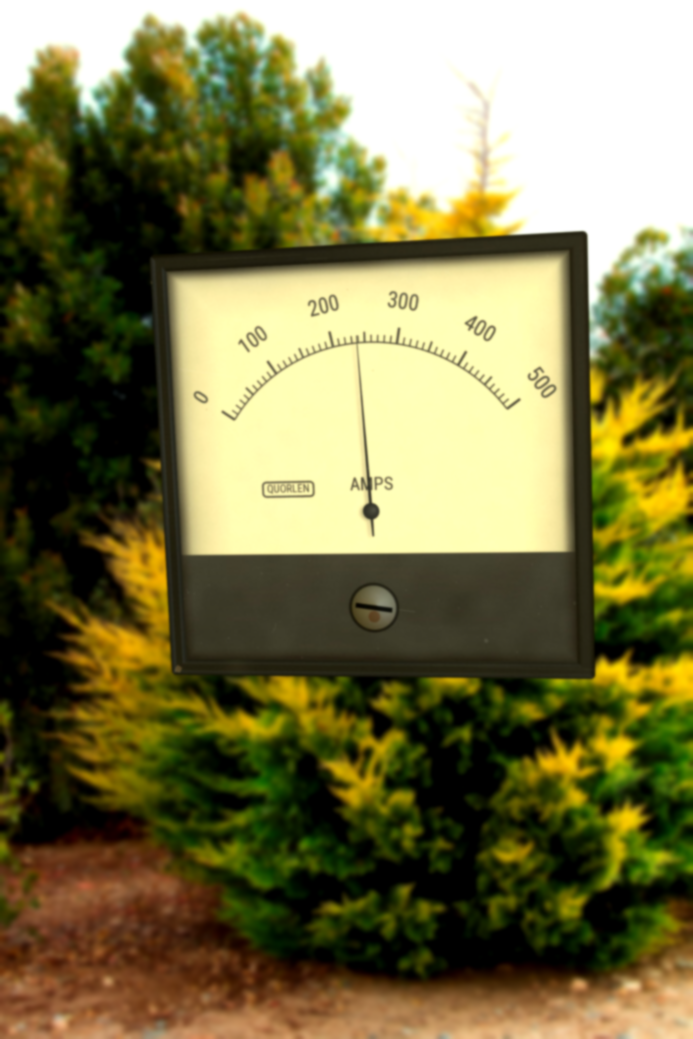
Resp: 240
